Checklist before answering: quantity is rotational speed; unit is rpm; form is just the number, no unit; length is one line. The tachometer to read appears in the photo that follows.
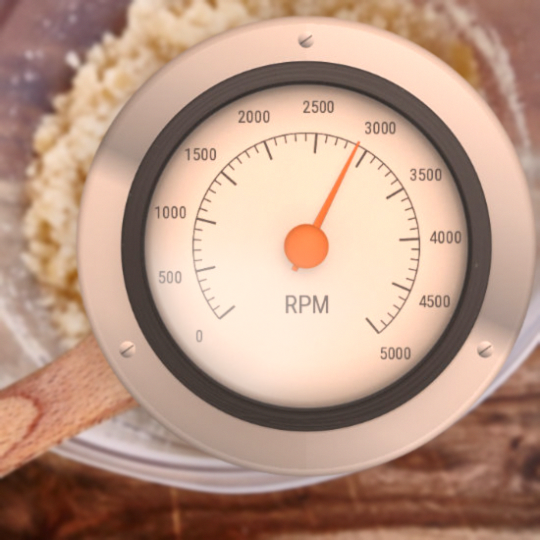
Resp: 2900
